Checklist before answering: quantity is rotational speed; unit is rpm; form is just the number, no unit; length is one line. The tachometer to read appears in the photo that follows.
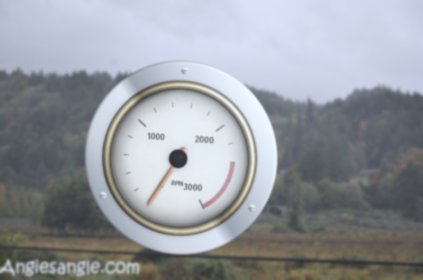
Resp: 0
